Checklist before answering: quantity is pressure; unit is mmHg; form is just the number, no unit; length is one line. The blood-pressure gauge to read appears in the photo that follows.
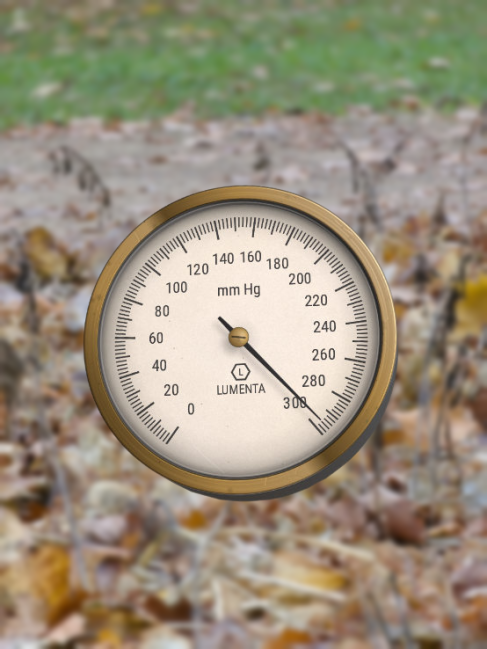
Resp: 296
